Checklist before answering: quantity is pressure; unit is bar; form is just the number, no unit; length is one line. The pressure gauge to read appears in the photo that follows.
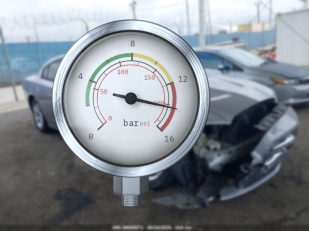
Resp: 14
